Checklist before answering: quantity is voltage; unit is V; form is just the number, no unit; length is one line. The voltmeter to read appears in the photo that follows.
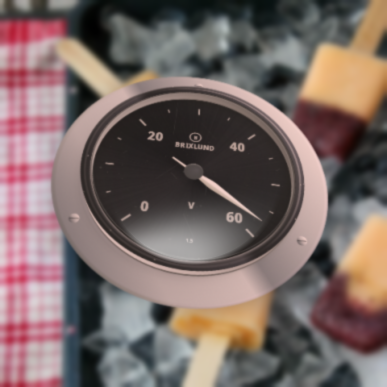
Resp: 57.5
